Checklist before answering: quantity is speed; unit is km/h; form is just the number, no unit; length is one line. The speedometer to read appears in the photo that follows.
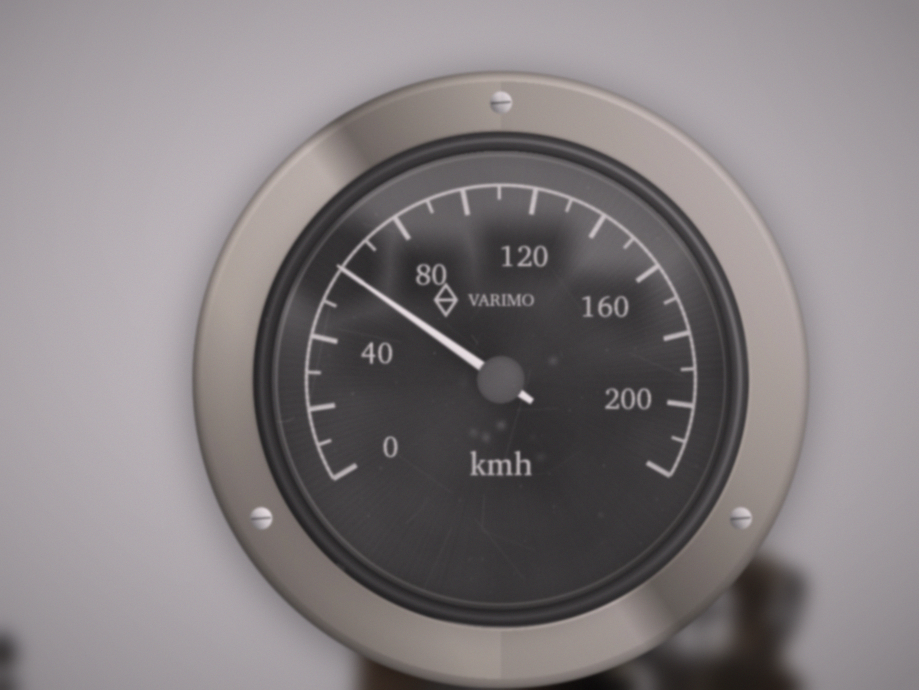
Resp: 60
